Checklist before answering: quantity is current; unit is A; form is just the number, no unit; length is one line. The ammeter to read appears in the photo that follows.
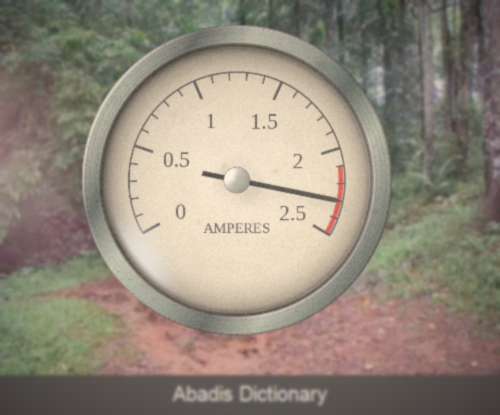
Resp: 2.3
